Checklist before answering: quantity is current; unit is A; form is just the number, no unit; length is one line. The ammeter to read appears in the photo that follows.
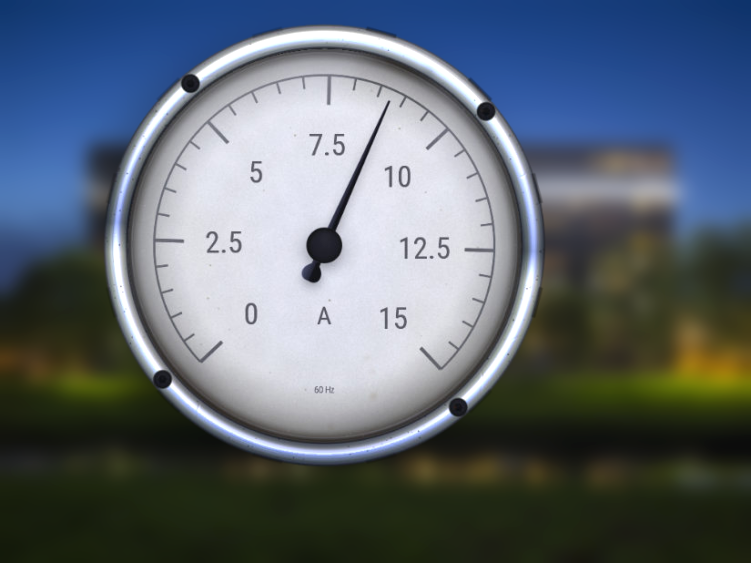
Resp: 8.75
